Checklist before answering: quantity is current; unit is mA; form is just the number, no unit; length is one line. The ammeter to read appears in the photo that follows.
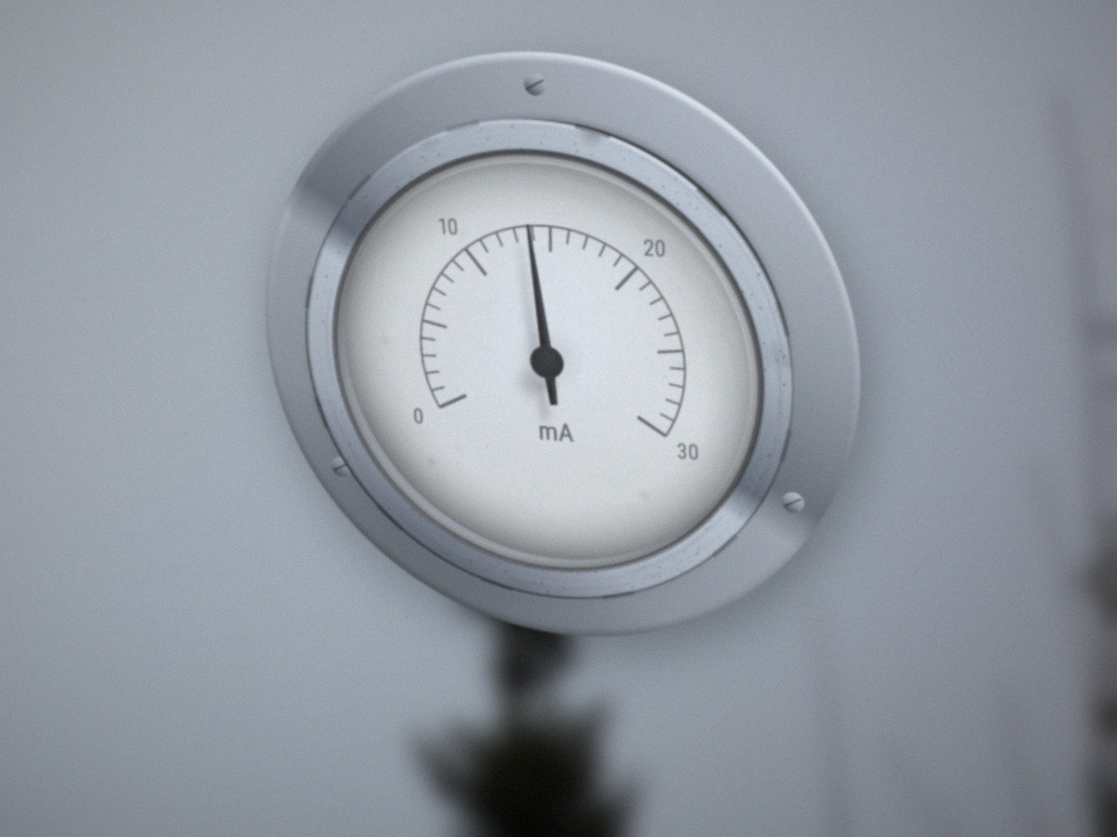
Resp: 14
